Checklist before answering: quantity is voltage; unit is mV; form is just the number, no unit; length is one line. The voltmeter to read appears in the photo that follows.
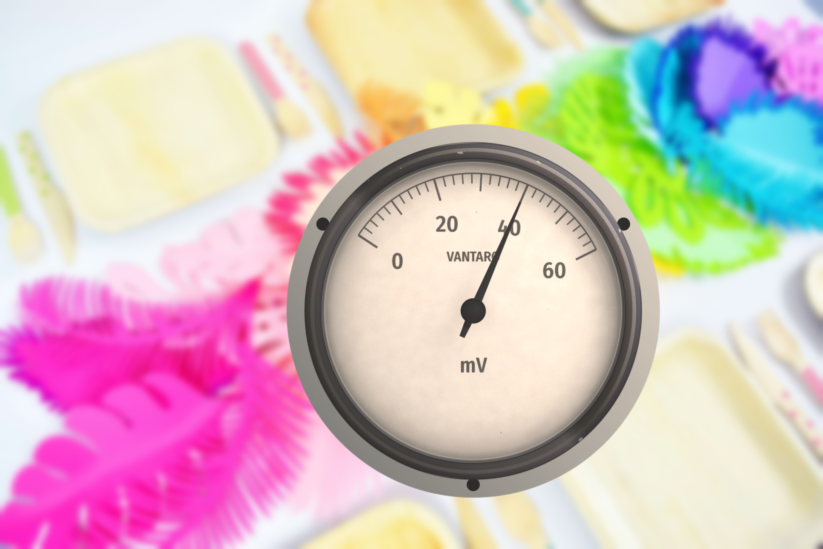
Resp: 40
